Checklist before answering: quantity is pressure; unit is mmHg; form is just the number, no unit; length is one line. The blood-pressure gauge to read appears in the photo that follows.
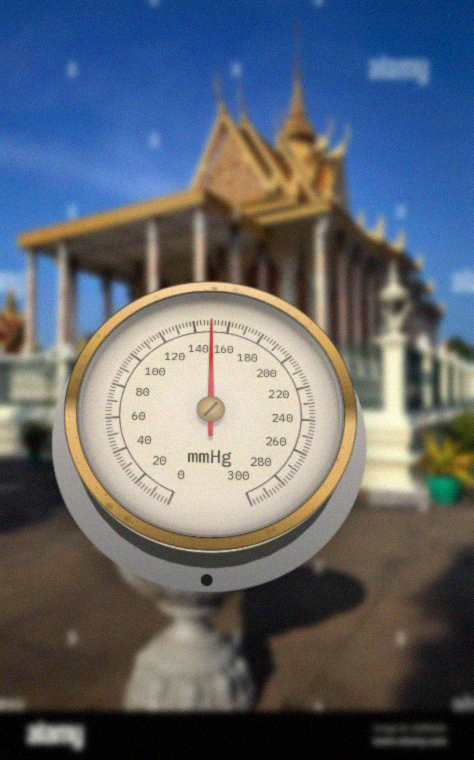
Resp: 150
